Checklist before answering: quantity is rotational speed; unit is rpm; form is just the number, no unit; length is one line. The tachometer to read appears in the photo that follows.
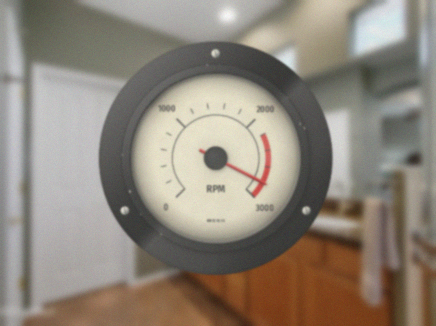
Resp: 2800
